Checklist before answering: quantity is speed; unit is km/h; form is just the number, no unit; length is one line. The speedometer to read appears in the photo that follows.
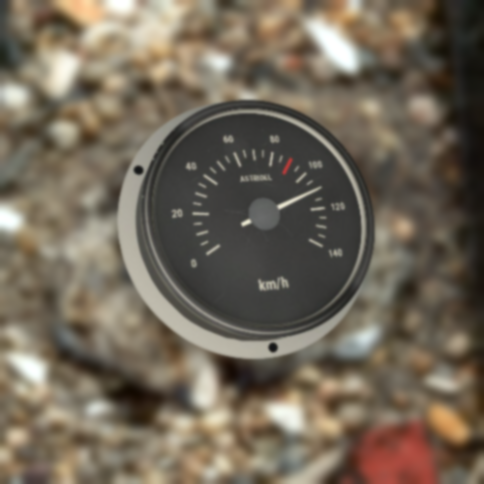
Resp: 110
